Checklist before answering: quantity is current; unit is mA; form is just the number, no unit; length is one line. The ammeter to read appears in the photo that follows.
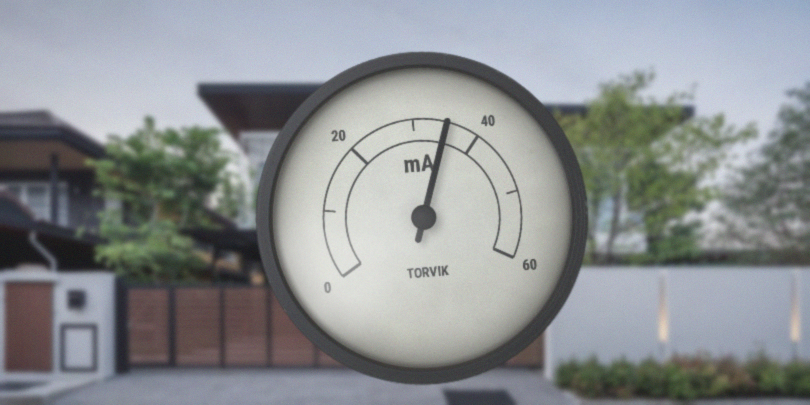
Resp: 35
